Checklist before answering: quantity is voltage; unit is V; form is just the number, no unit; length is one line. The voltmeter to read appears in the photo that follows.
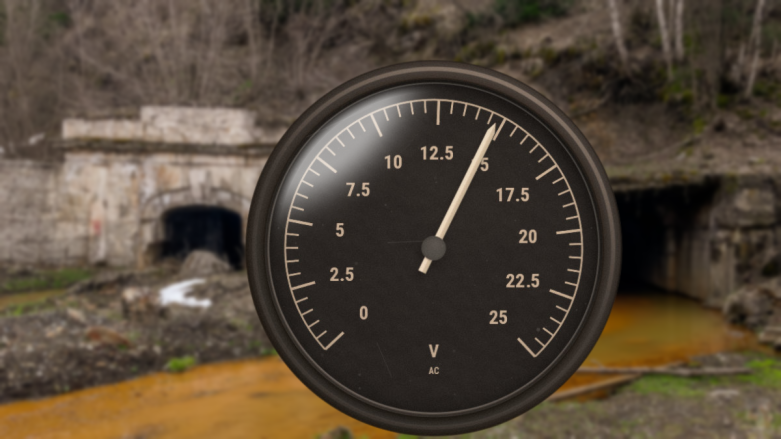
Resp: 14.75
